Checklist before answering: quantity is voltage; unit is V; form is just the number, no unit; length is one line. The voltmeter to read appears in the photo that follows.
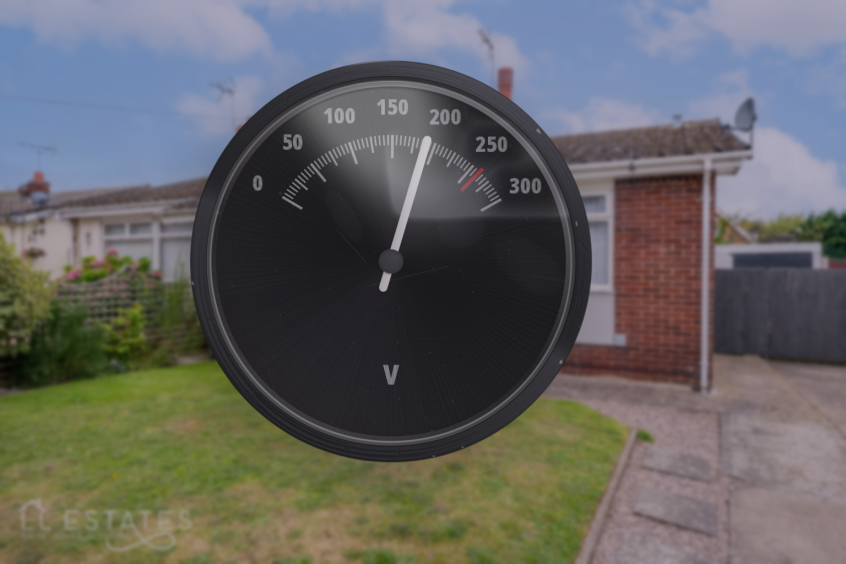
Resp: 190
